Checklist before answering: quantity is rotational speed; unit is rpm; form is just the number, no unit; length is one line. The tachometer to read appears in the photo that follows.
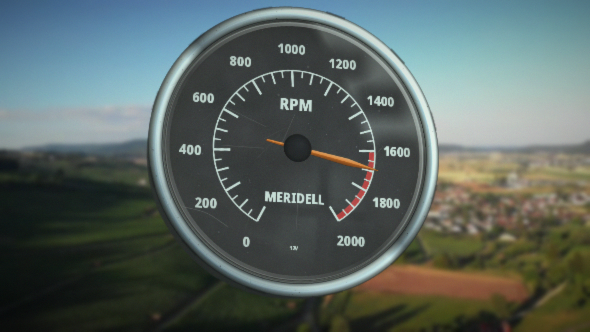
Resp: 1700
